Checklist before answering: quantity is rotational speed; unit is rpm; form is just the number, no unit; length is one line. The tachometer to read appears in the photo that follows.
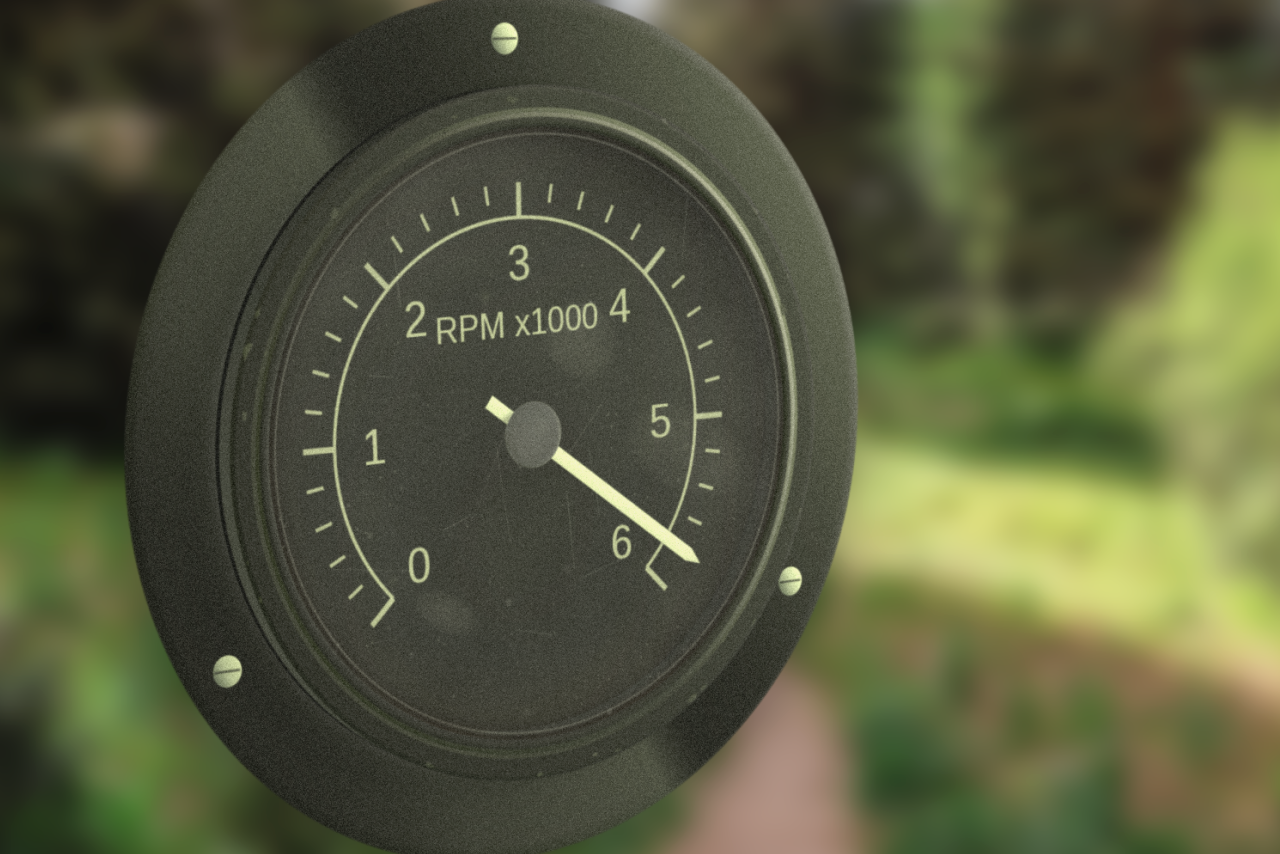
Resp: 5800
